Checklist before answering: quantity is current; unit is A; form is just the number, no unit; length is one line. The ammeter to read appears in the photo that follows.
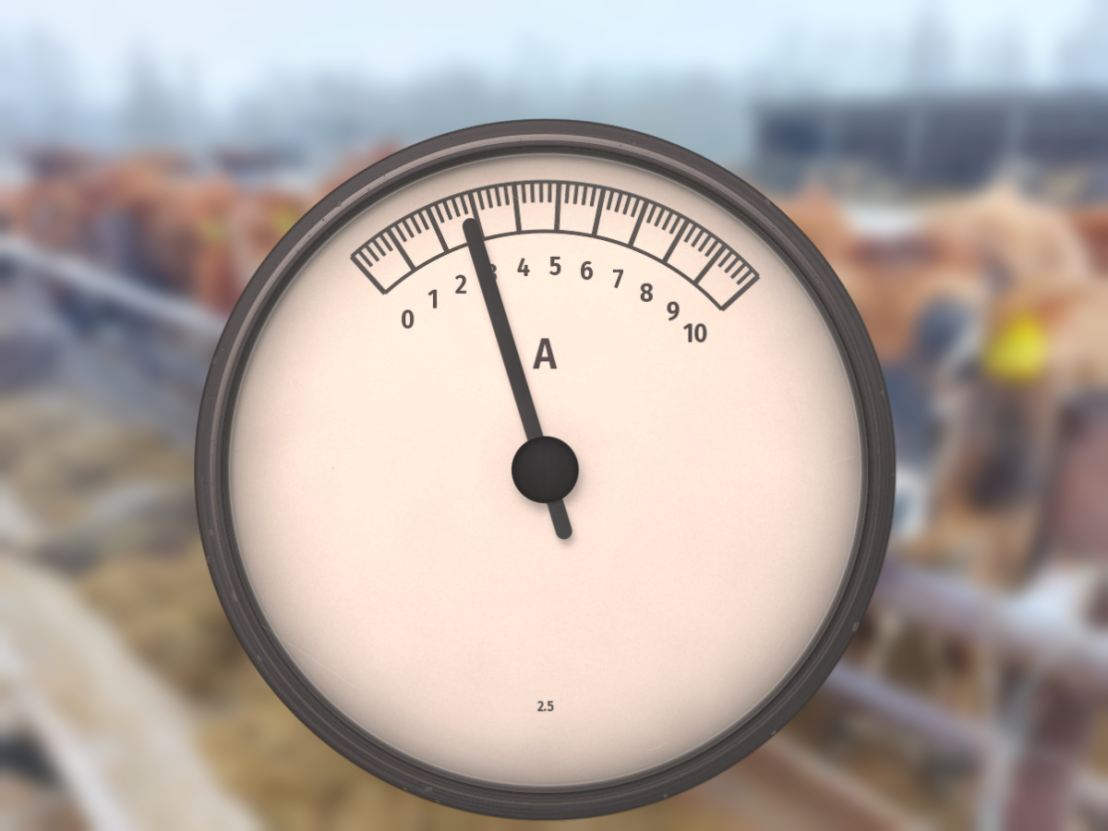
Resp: 2.8
